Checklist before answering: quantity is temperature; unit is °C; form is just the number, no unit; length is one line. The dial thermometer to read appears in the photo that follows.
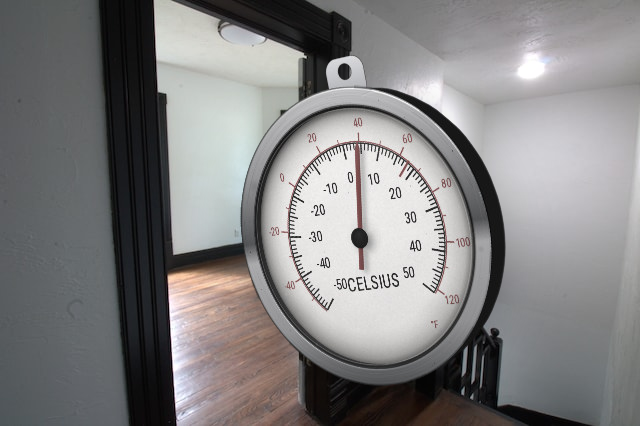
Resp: 5
